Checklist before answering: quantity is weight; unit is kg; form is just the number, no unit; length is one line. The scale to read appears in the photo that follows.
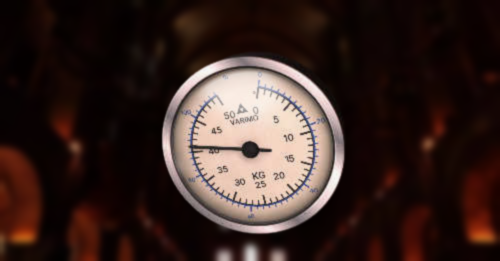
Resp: 41
